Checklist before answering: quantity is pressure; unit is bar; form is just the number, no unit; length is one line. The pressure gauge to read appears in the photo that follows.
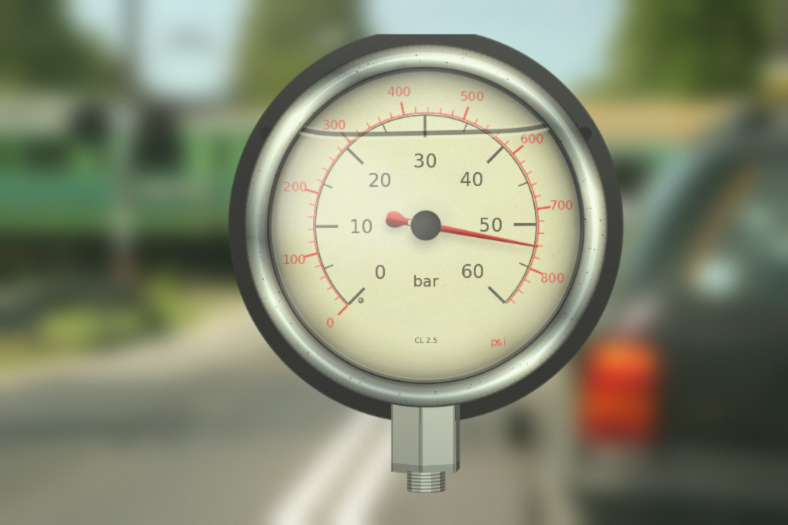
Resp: 52.5
